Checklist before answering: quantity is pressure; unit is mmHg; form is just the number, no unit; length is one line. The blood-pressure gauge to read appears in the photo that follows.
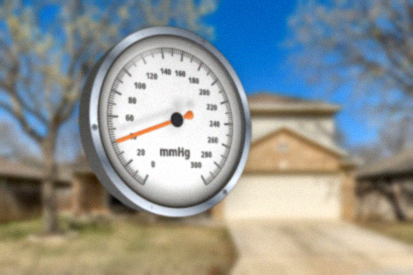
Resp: 40
